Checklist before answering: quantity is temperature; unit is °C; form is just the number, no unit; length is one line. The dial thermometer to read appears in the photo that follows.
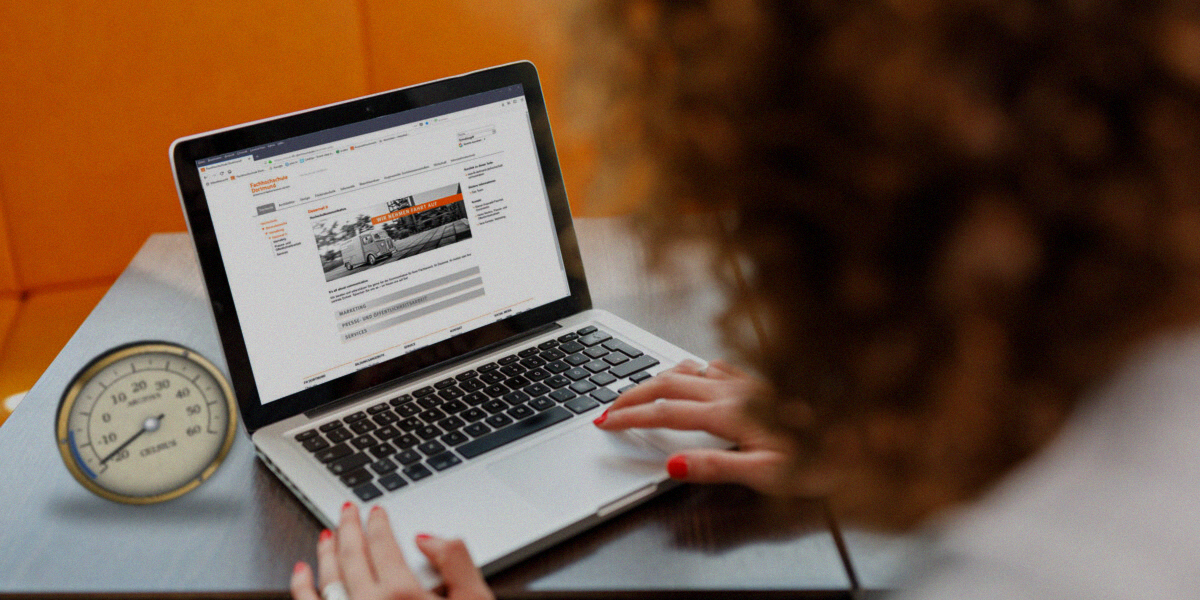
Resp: -17.5
